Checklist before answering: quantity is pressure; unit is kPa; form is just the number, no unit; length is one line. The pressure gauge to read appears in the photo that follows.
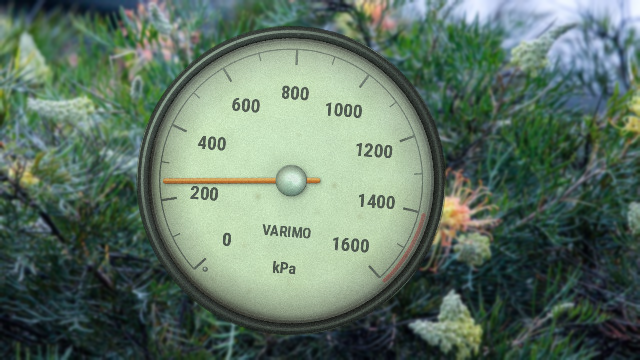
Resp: 250
